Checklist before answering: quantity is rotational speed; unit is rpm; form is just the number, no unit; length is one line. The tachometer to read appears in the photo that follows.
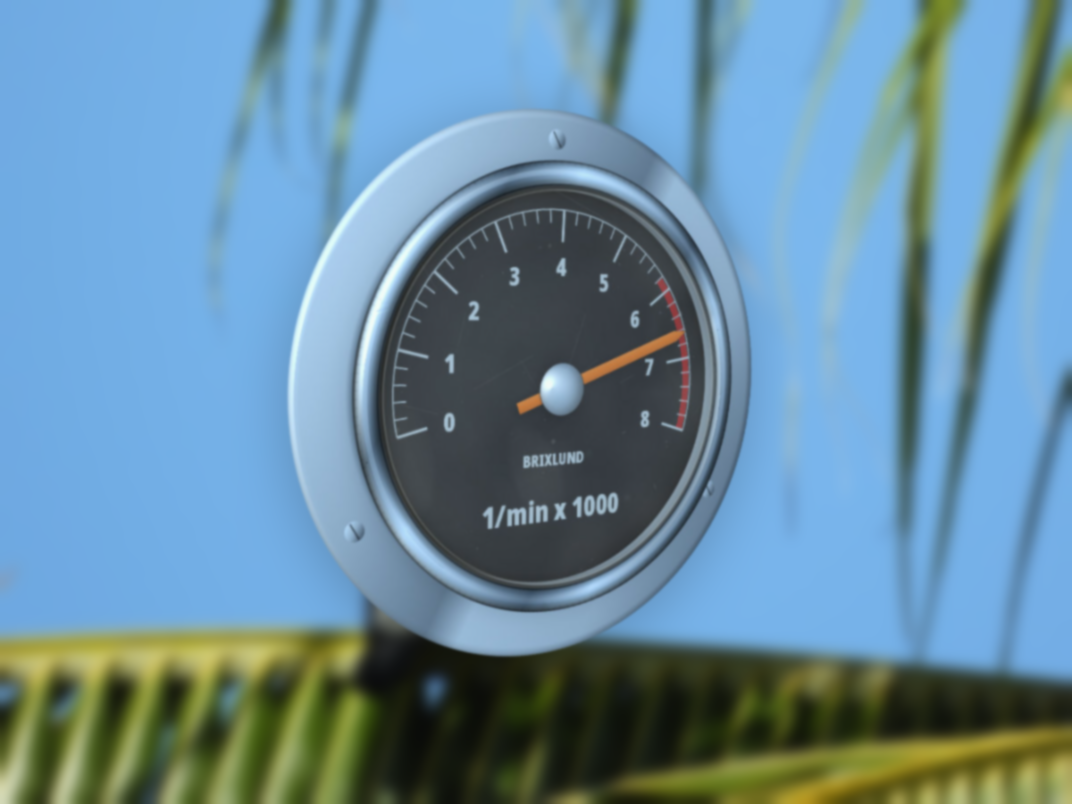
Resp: 6600
